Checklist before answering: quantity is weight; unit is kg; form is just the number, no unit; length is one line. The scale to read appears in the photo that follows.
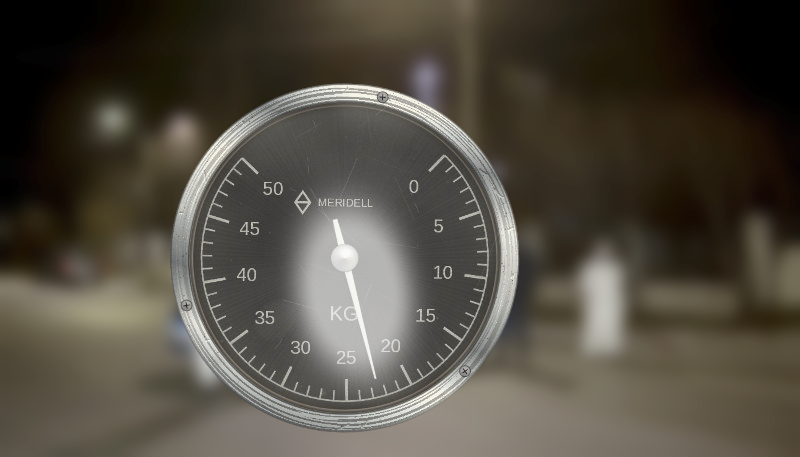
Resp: 22.5
